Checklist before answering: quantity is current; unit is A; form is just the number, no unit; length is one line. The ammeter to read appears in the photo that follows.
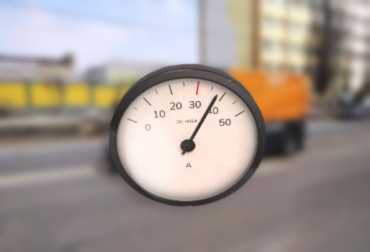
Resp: 37.5
